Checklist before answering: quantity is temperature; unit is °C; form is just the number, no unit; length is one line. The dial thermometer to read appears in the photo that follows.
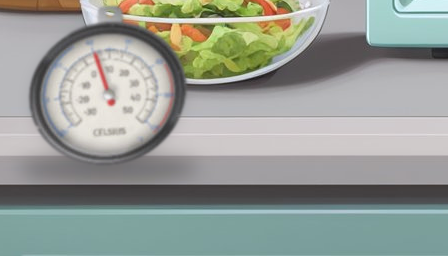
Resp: 5
